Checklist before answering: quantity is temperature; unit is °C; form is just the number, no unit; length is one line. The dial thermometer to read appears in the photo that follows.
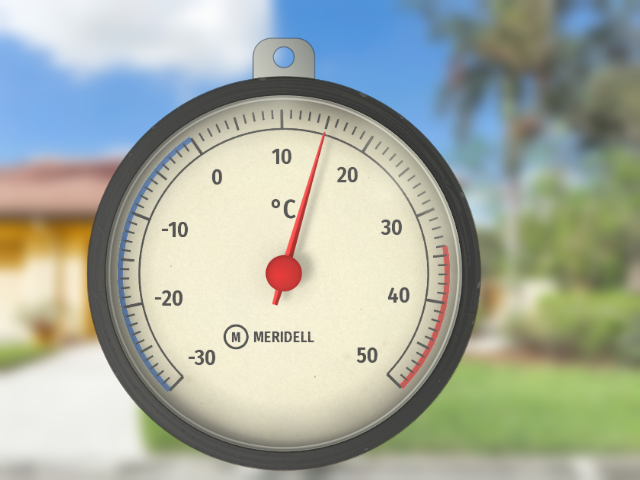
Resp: 15
